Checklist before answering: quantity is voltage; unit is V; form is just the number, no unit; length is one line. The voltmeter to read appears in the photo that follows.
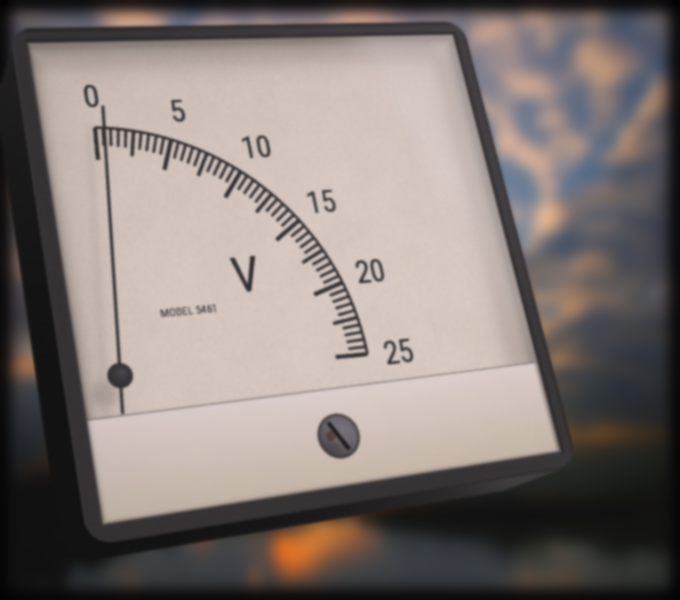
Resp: 0.5
